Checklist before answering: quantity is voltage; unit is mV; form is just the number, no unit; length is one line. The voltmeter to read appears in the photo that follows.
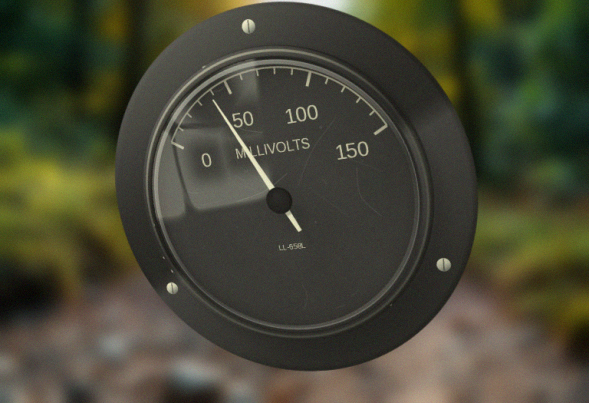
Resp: 40
